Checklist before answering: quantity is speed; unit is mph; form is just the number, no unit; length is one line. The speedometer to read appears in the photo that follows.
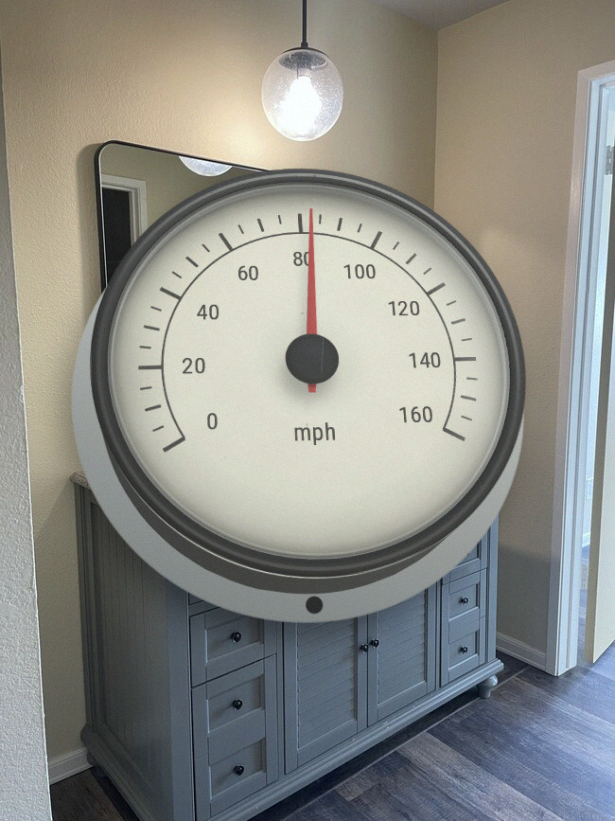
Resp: 82.5
